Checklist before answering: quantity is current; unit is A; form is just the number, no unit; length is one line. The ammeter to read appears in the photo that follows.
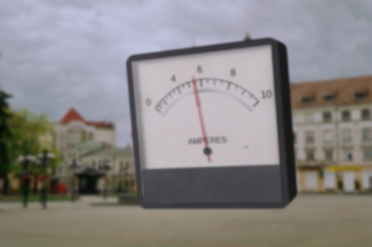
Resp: 5.5
